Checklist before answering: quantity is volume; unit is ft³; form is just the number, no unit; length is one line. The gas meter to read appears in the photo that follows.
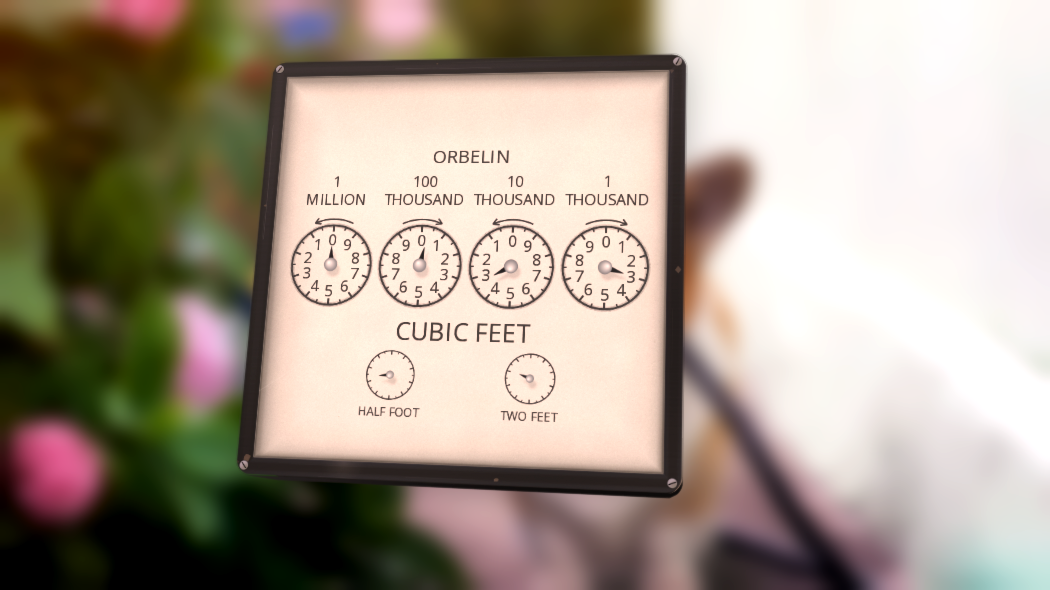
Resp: 3300
